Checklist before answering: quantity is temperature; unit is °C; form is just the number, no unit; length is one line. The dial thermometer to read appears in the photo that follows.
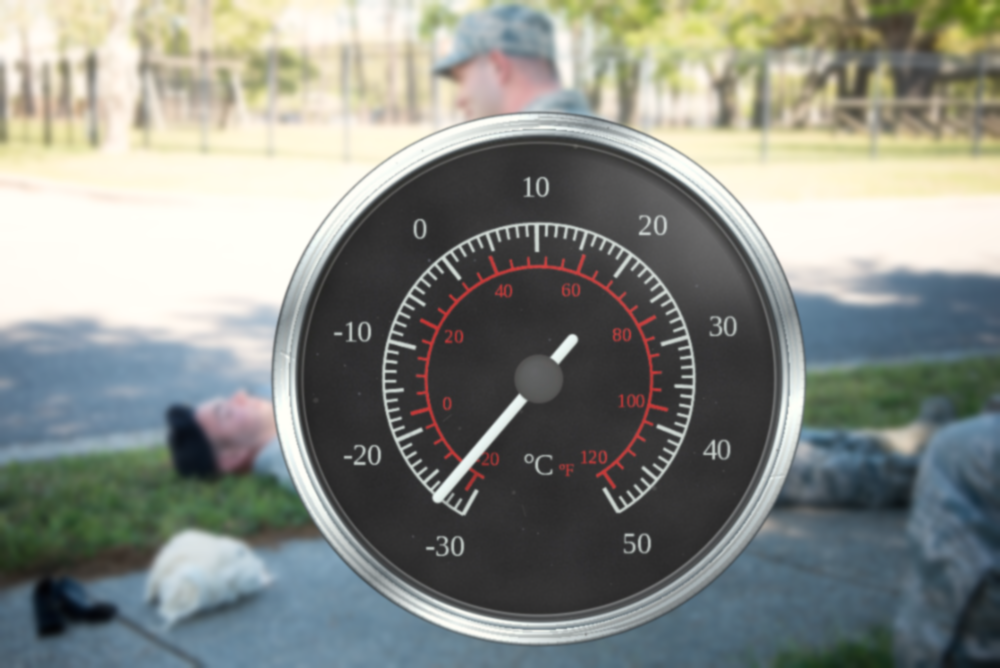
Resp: -27
